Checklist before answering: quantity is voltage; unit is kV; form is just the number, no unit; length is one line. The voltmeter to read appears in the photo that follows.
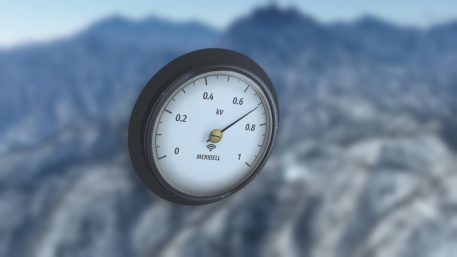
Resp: 0.7
